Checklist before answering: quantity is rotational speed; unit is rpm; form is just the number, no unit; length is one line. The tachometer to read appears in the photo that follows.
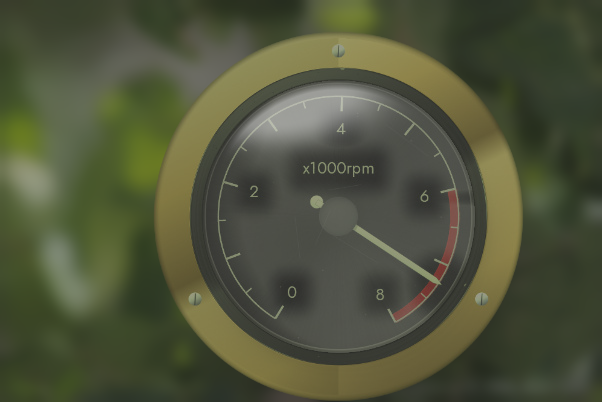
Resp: 7250
